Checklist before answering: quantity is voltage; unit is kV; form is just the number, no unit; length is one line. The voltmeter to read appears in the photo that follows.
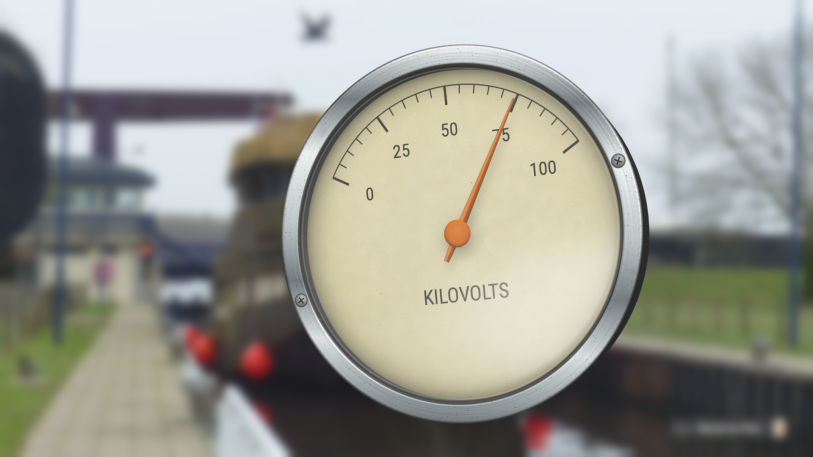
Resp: 75
